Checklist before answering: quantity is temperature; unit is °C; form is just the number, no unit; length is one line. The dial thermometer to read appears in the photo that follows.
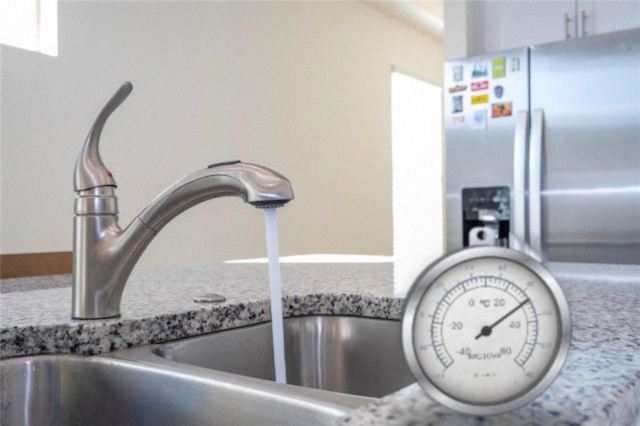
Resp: 30
